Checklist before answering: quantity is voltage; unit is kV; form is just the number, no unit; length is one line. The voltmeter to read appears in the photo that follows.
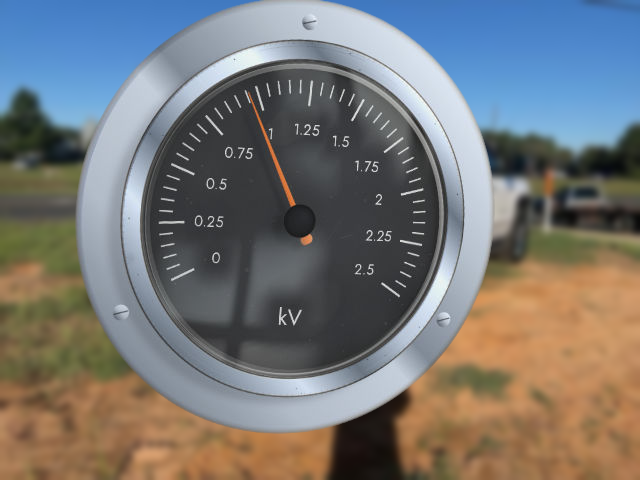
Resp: 0.95
